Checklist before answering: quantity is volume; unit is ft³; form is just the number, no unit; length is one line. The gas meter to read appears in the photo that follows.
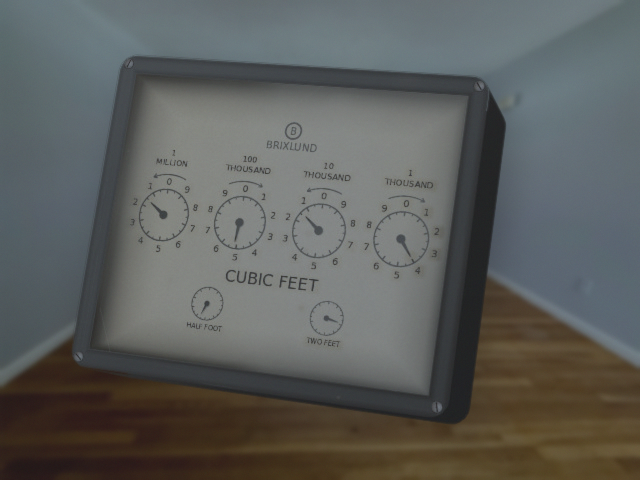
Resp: 151400
